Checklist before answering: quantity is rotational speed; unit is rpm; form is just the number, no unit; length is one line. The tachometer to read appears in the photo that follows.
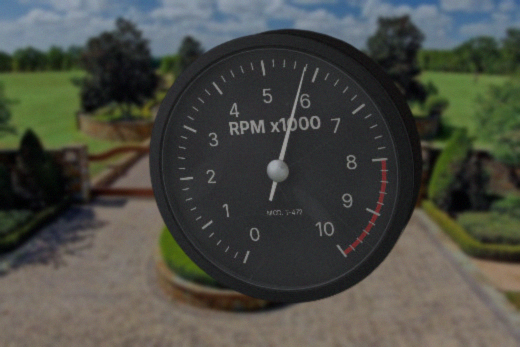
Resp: 5800
